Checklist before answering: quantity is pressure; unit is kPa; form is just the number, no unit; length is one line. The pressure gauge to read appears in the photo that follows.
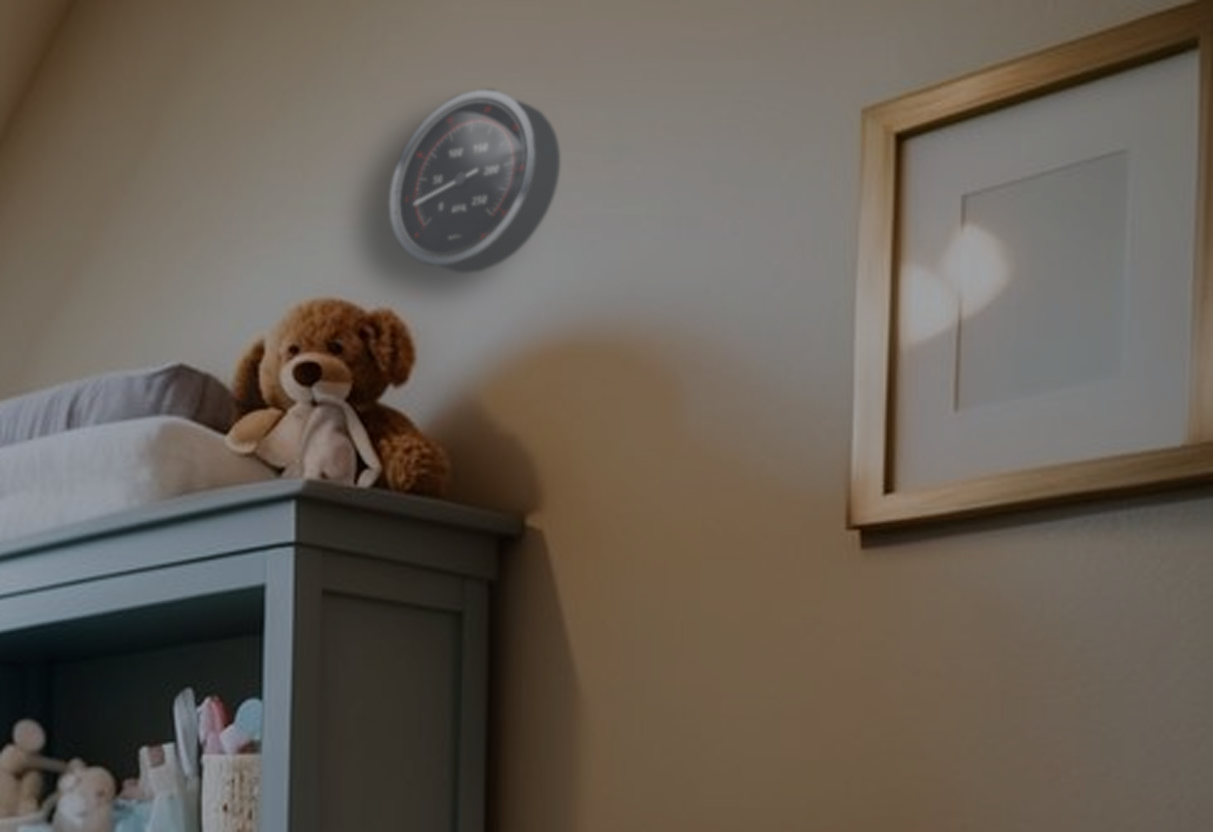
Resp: 25
